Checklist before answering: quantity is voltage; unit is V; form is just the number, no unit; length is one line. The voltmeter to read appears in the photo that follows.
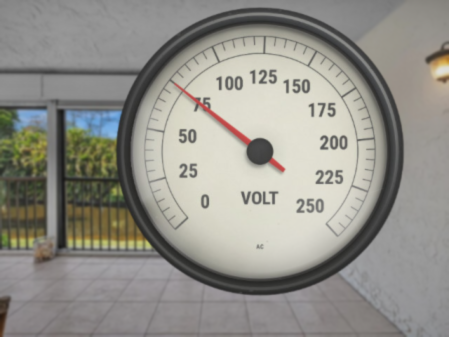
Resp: 75
